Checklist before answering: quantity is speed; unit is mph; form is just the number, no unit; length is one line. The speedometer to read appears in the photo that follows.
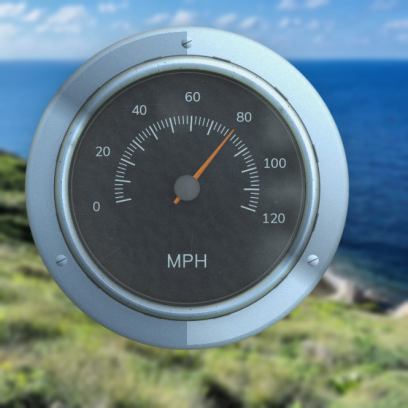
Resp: 80
